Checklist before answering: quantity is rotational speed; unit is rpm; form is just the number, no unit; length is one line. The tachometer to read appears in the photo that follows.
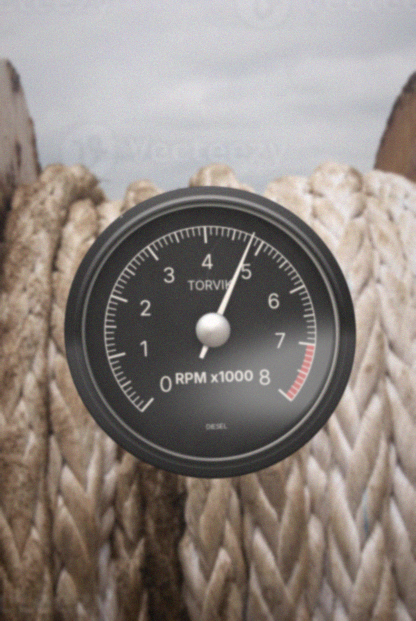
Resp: 4800
